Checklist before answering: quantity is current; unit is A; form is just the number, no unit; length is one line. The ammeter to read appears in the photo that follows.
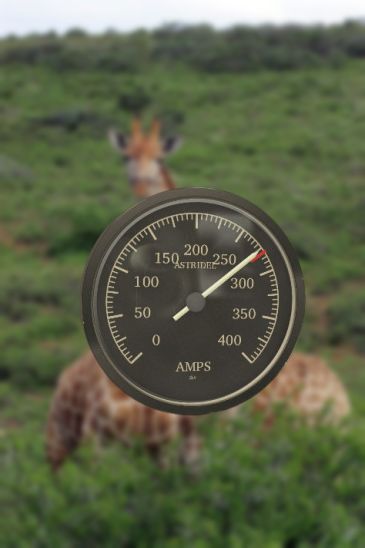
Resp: 275
